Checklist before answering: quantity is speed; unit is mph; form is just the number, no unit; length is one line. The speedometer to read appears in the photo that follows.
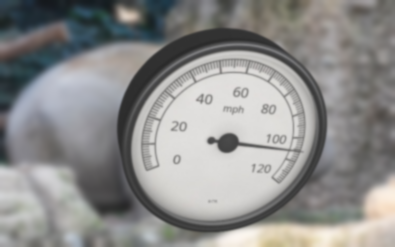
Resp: 105
